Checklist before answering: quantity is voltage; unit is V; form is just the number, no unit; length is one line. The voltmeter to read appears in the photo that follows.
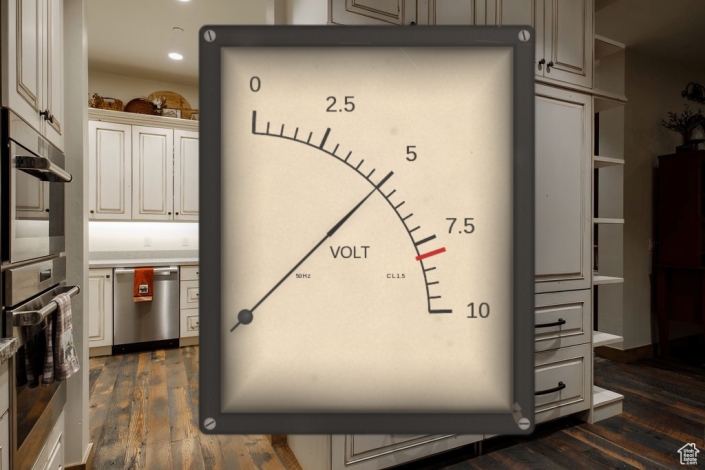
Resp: 5
